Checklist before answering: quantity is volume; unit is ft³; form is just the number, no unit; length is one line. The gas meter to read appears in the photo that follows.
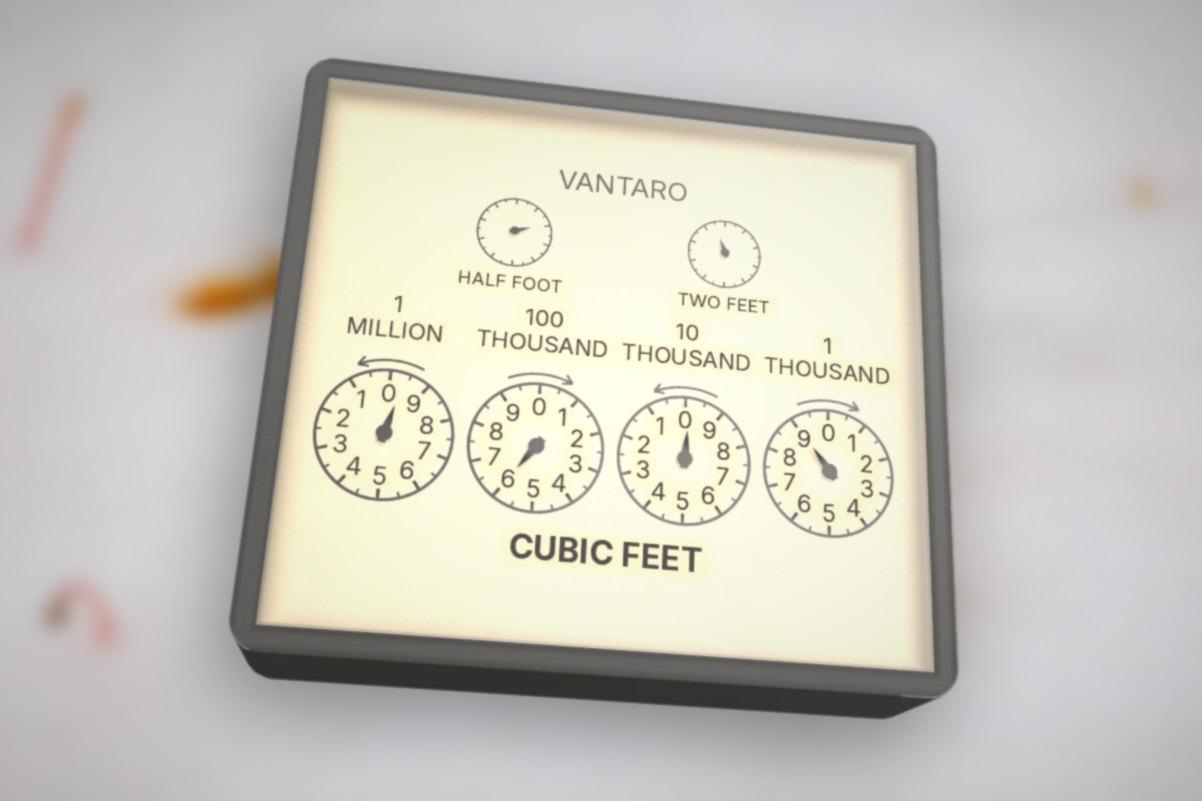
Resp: 959900
